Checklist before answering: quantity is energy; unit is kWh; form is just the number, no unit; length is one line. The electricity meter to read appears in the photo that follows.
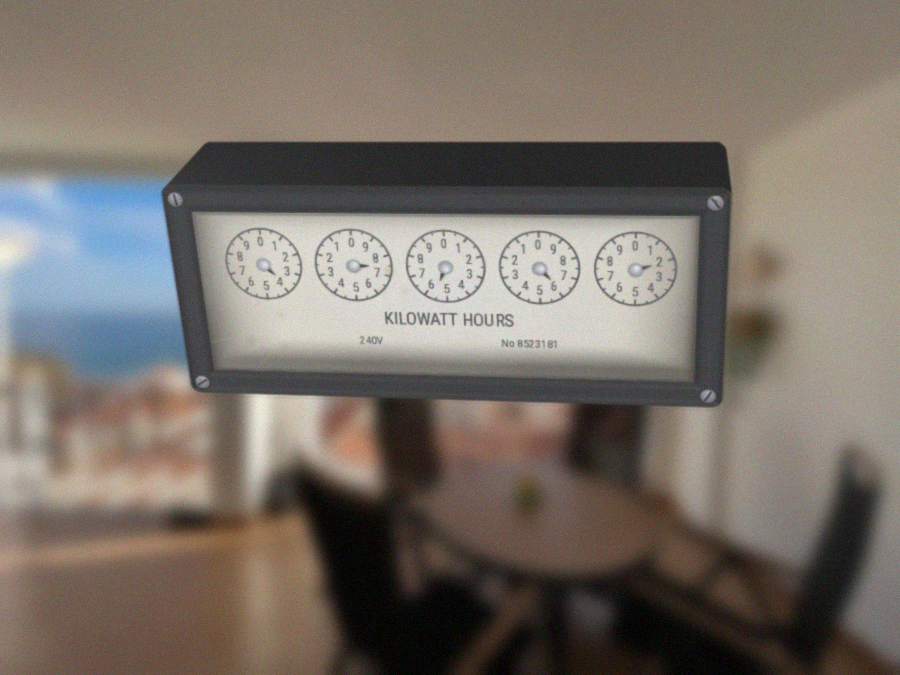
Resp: 37562
